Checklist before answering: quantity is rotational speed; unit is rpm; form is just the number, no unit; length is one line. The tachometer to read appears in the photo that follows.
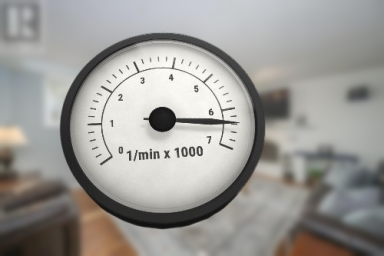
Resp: 6400
